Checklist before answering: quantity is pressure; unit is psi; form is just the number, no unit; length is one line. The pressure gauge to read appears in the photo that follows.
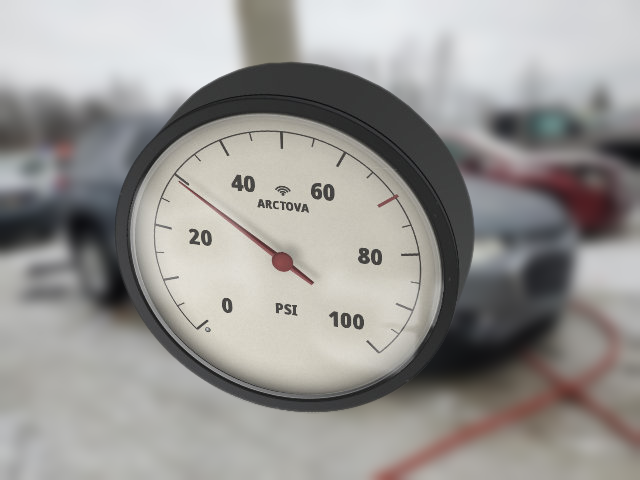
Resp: 30
